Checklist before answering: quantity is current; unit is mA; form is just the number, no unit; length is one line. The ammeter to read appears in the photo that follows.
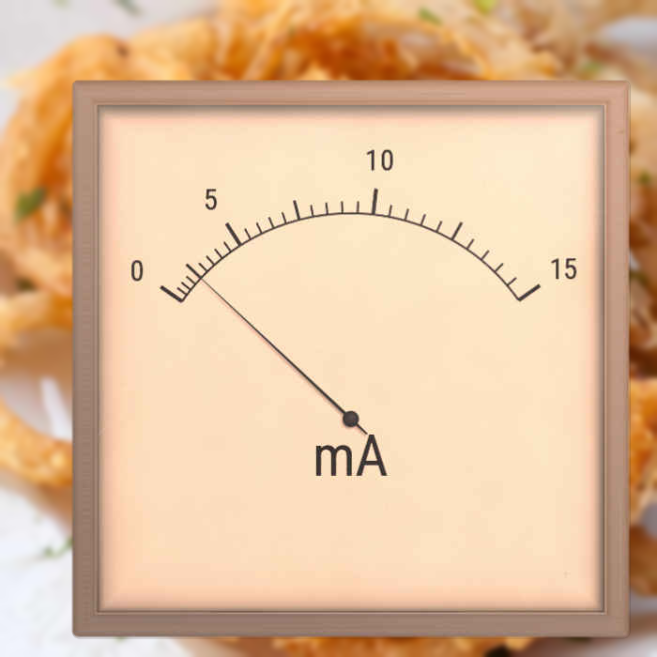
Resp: 2.5
